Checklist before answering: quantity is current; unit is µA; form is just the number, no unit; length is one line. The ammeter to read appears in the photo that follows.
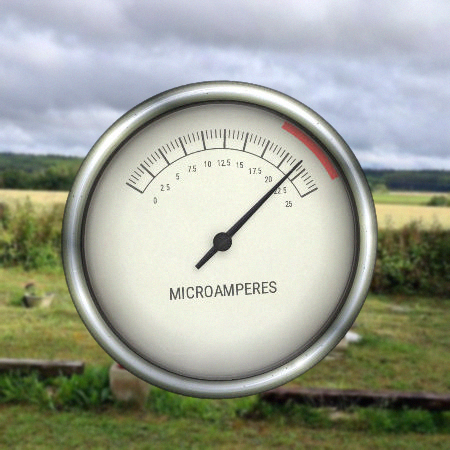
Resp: 21.5
